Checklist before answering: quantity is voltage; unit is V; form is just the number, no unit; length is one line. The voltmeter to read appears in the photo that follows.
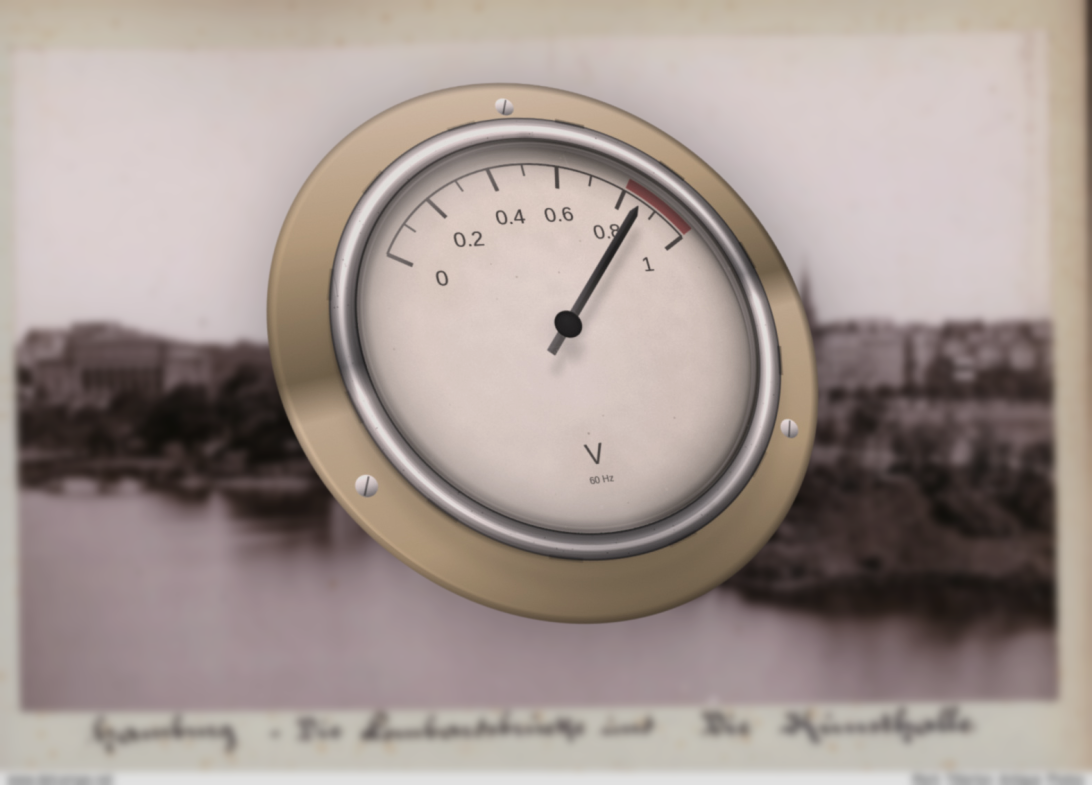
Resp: 0.85
